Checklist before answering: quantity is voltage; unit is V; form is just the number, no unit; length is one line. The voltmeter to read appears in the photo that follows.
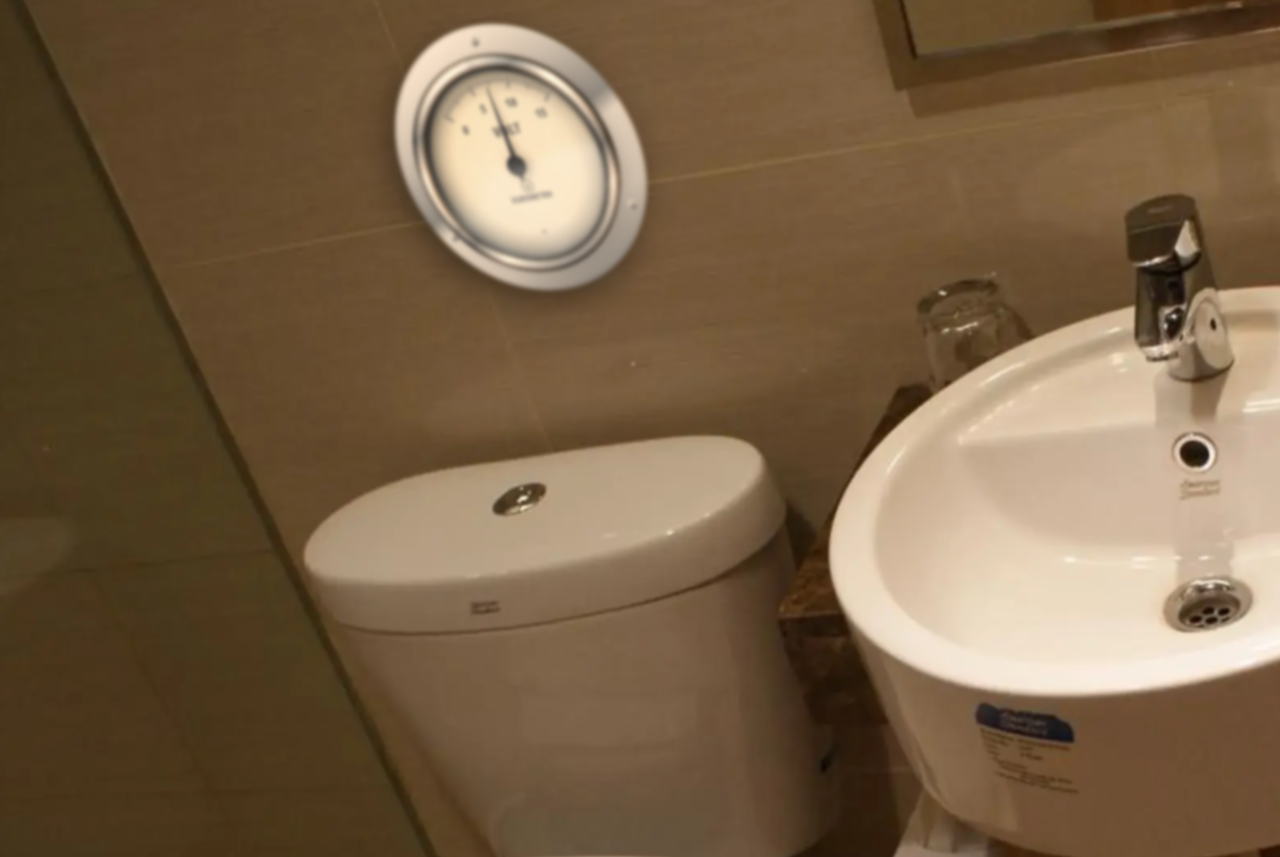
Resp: 7.5
